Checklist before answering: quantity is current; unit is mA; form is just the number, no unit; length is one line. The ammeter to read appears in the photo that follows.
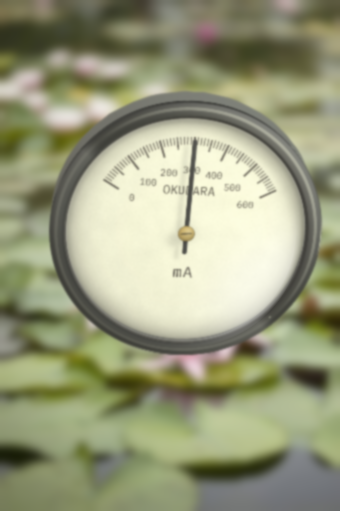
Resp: 300
